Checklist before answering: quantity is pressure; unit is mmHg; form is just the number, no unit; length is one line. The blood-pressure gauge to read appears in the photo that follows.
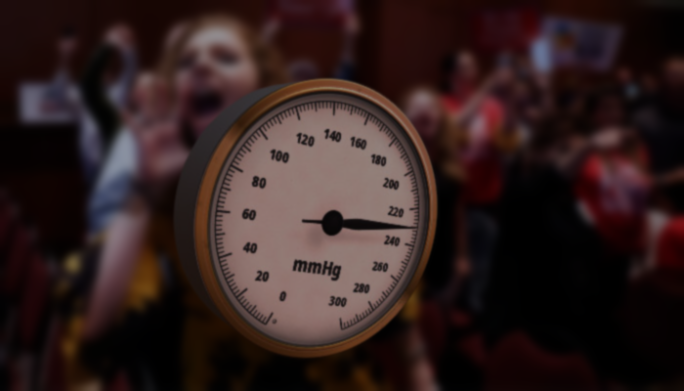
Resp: 230
